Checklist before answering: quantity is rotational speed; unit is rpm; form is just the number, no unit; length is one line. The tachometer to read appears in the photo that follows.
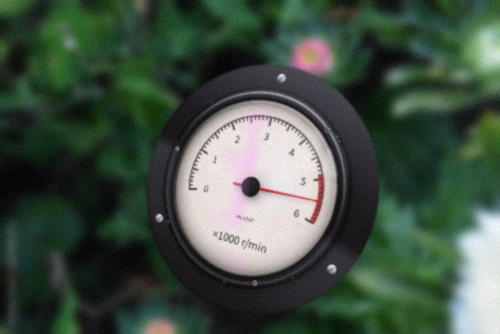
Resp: 5500
